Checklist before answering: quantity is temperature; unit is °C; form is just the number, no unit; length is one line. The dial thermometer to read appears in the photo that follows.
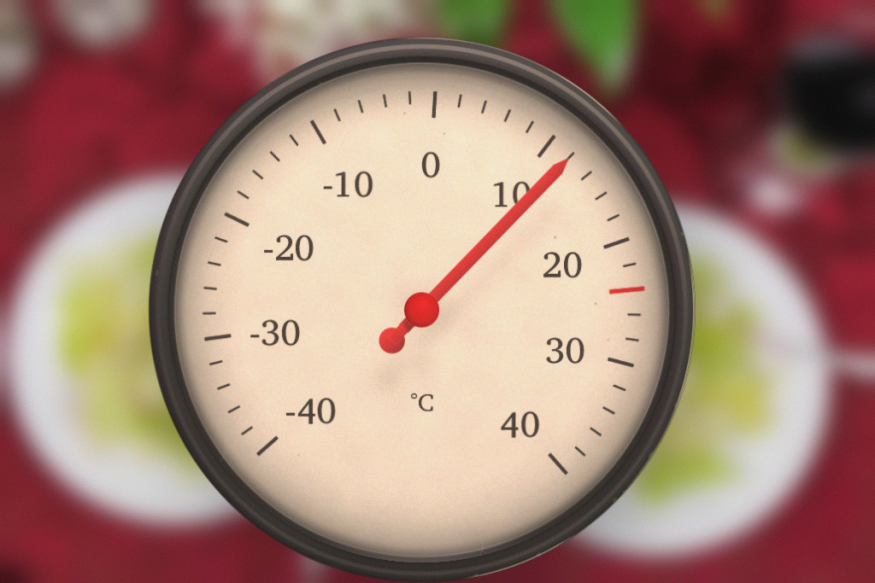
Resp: 12
